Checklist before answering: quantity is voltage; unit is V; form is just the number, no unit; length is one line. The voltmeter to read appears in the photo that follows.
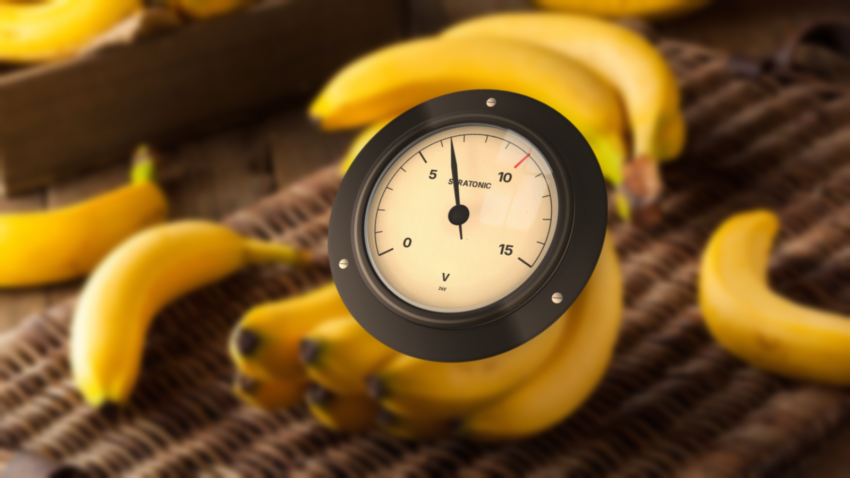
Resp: 6.5
